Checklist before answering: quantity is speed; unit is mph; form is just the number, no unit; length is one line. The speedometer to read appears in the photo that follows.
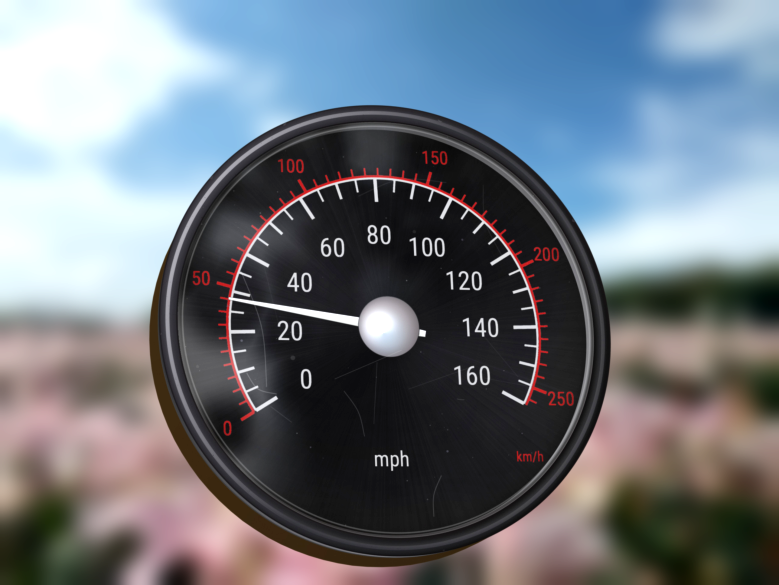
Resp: 27.5
